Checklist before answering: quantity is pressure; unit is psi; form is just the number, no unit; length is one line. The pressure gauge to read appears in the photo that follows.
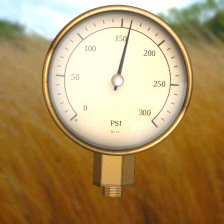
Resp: 160
